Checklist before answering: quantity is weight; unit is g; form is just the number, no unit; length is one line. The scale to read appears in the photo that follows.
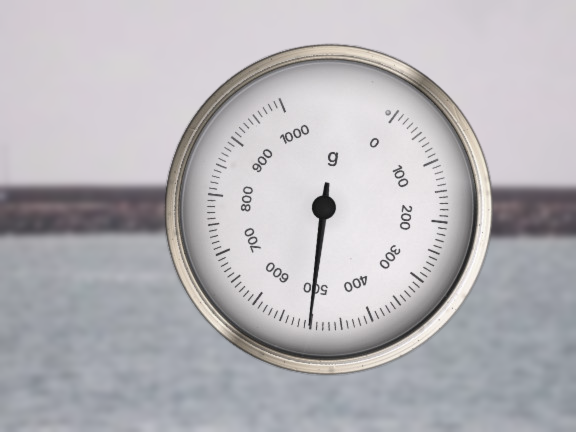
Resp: 500
